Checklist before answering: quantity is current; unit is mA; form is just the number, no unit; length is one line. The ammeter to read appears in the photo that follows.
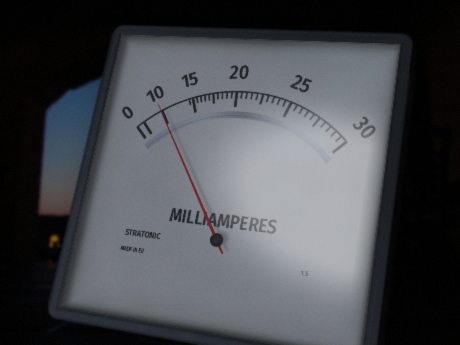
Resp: 10
